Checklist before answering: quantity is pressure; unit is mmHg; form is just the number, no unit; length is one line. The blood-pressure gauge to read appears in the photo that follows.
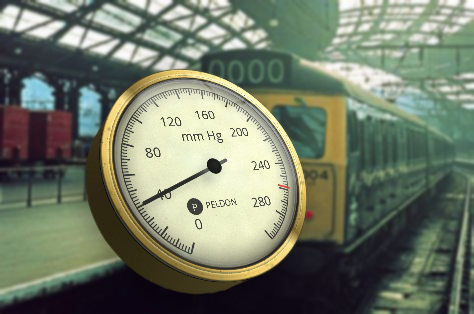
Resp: 40
